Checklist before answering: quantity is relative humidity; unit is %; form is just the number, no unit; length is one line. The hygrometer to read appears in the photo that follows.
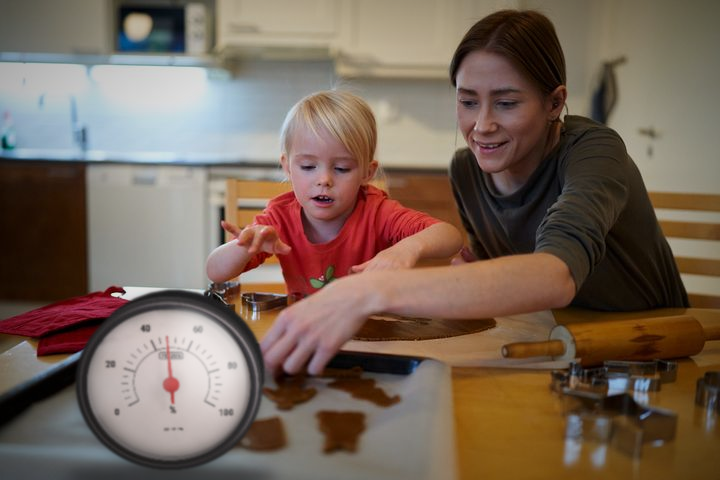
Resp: 48
